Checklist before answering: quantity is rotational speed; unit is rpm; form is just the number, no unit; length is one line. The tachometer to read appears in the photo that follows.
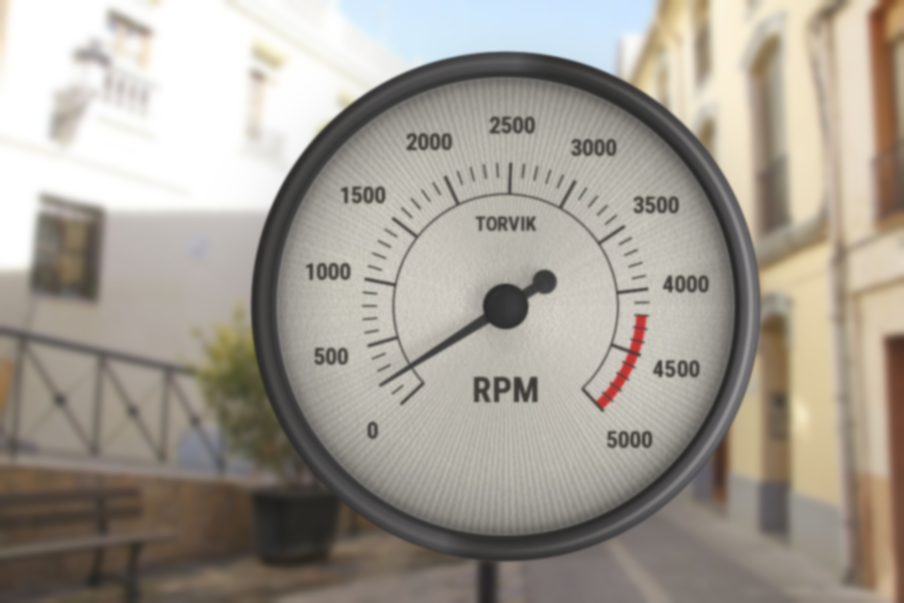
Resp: 200
